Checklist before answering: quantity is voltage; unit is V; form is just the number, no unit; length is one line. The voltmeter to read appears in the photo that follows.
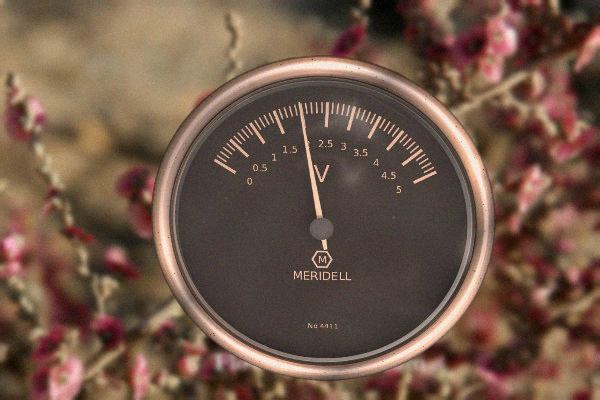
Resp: 2
